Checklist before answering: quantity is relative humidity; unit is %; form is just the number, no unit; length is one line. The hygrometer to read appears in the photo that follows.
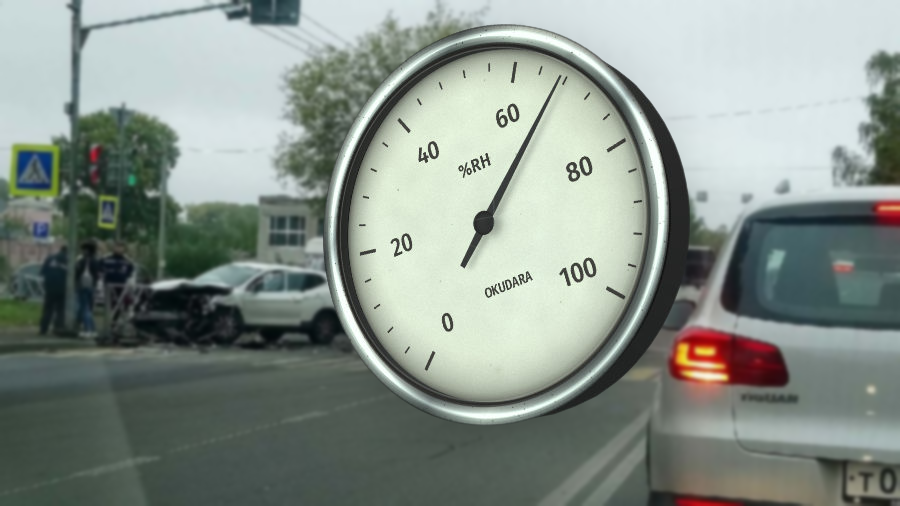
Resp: 68
